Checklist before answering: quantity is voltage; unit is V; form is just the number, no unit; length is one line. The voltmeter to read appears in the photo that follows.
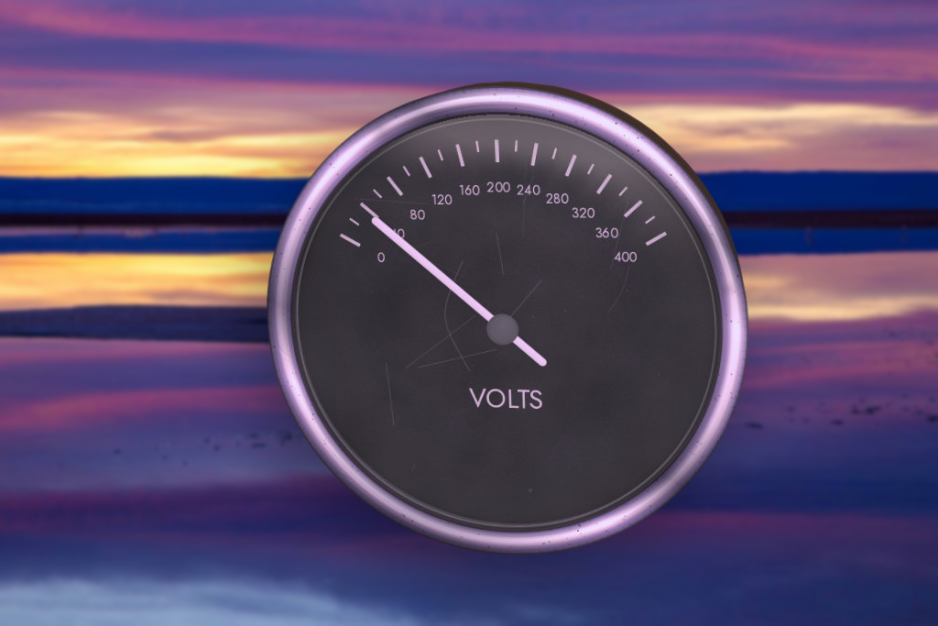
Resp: 40
